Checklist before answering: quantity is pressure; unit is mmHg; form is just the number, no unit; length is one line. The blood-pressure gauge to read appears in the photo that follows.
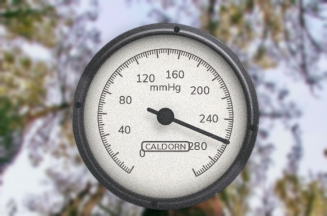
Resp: 260
